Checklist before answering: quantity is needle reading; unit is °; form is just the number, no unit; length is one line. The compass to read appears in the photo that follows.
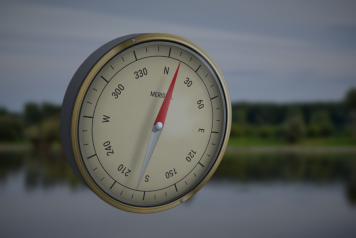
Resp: 10
